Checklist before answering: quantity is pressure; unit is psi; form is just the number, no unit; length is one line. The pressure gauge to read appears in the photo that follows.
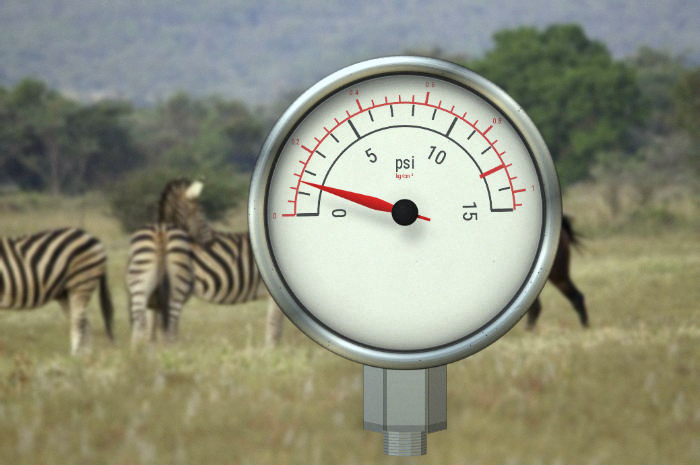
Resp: 1.5
